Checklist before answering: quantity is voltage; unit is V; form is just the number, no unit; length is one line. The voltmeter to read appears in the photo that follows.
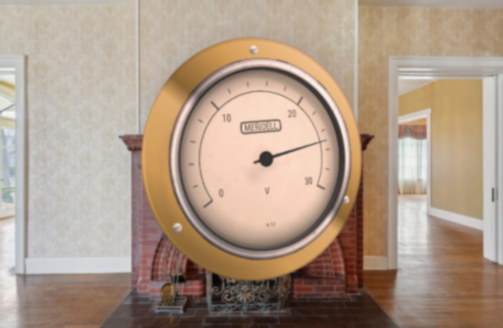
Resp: 25
